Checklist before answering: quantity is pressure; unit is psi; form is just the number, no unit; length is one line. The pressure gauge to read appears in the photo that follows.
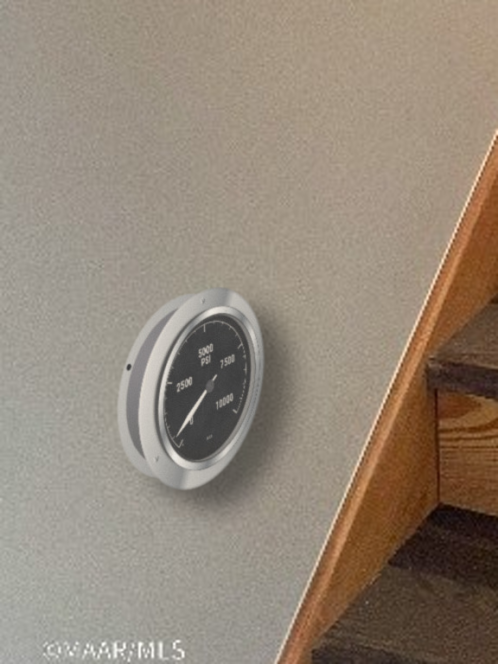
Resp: 500
